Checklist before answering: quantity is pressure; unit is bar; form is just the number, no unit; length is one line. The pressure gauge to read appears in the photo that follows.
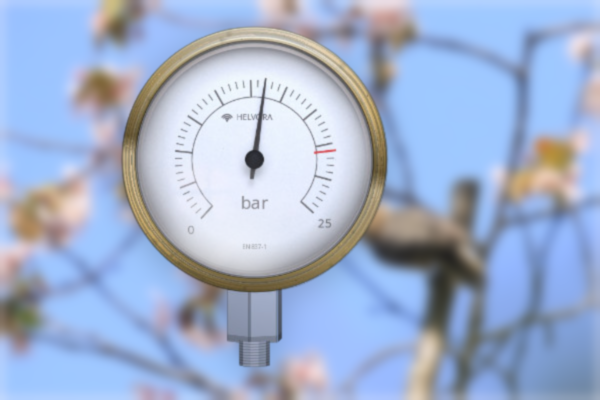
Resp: 13.5
